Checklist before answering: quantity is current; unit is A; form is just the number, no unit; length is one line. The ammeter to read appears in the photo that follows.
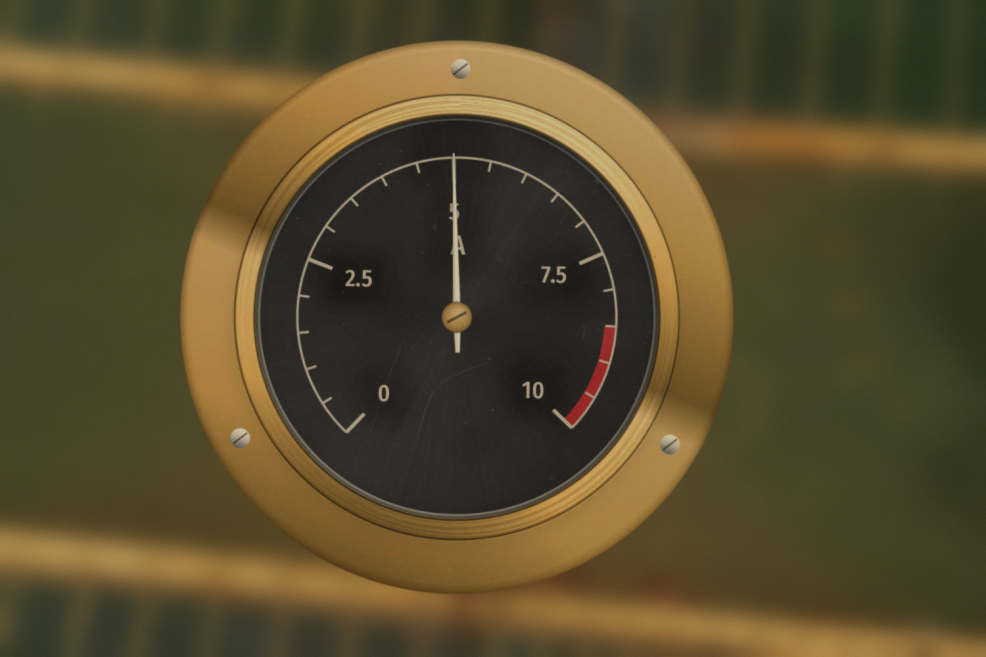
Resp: 5
